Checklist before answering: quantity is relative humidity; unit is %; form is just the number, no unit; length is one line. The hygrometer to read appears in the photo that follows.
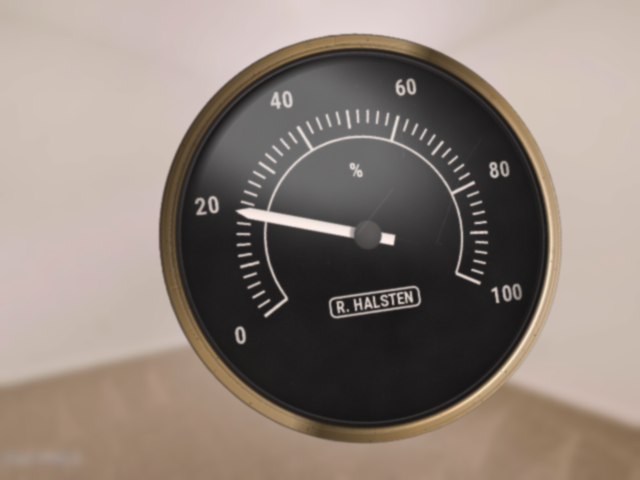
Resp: 20
